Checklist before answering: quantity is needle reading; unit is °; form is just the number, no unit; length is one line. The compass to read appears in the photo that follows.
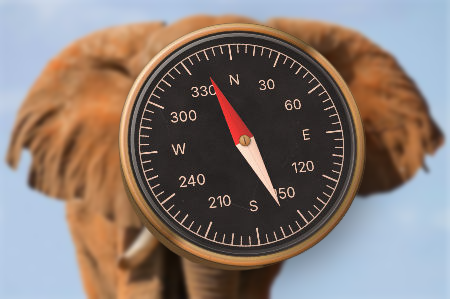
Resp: 340
